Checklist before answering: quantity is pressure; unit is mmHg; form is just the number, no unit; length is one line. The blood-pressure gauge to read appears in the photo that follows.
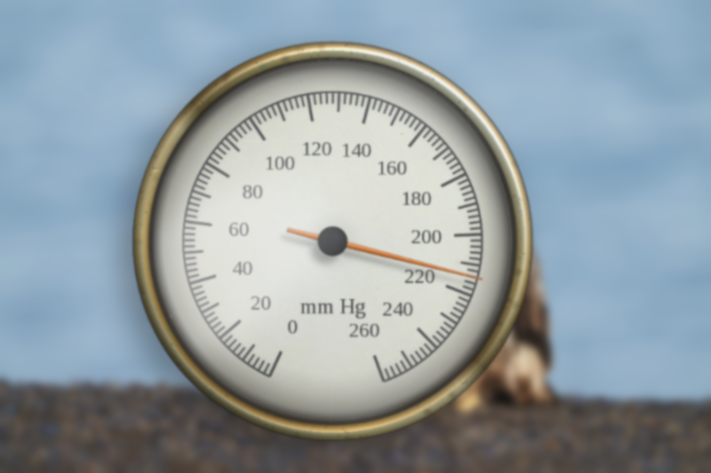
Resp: 214
